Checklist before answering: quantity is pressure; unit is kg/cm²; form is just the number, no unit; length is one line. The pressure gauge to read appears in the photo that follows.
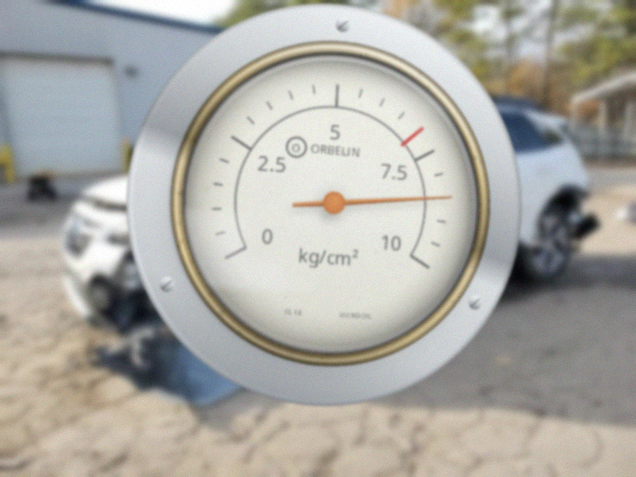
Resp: 8.5
